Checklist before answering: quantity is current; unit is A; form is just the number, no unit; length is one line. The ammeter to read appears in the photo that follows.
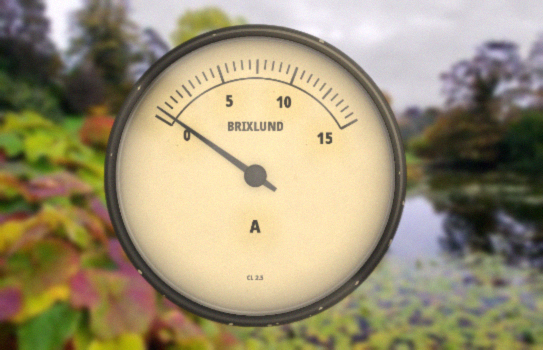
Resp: 0.5
